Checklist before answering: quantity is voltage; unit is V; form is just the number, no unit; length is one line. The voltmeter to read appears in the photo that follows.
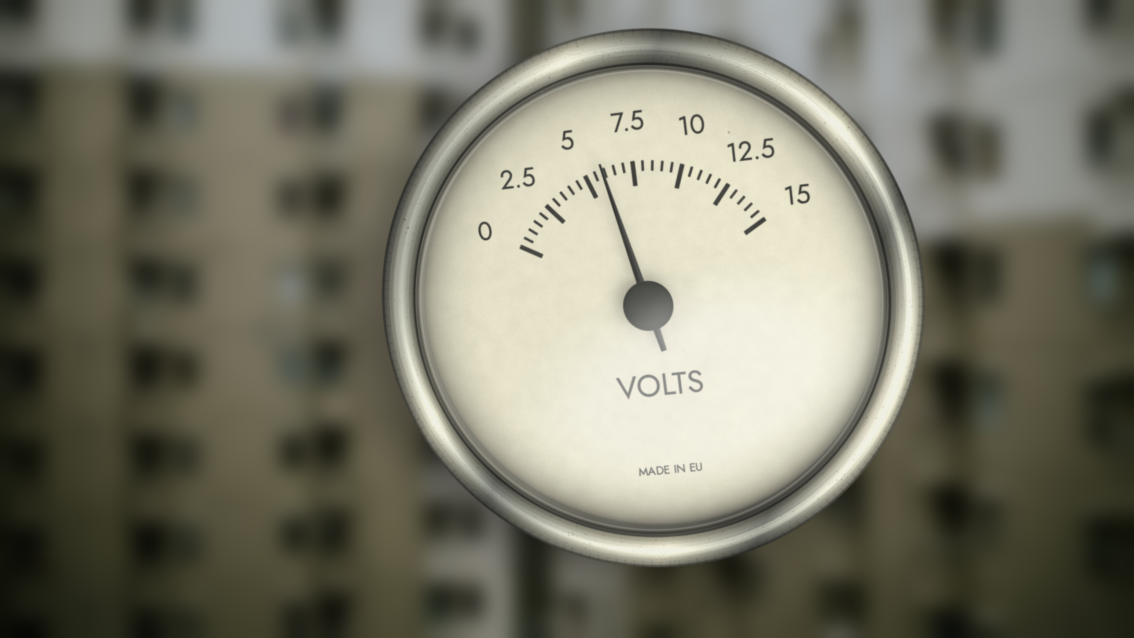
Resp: 6
